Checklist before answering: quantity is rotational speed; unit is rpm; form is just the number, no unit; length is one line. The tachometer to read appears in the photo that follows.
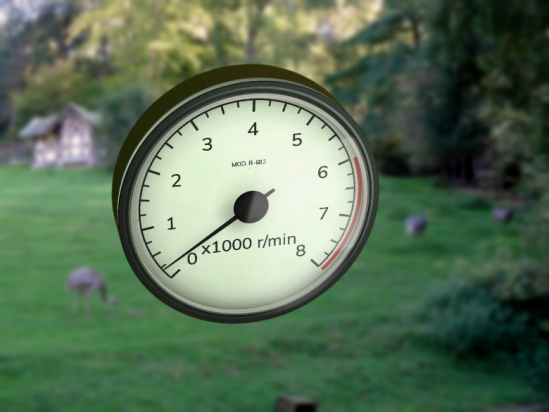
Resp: 250
